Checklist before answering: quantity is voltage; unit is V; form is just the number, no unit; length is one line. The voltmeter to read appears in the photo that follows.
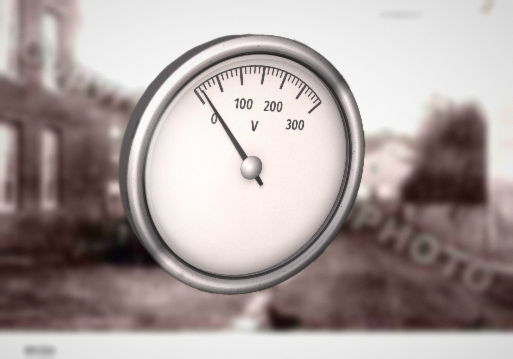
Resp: 10
